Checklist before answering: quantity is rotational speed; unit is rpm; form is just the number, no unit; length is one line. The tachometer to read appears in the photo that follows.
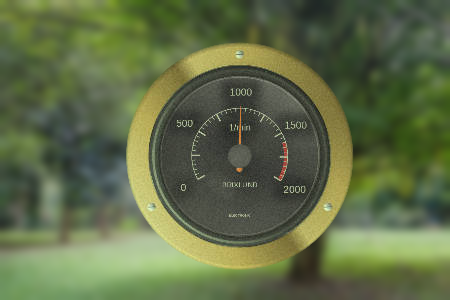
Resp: 1000
